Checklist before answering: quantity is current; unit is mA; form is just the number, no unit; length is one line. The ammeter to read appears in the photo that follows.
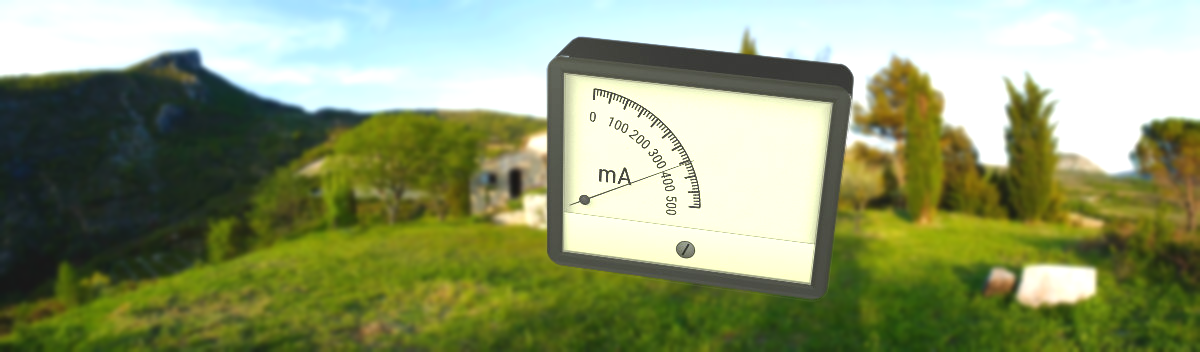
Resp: 350
